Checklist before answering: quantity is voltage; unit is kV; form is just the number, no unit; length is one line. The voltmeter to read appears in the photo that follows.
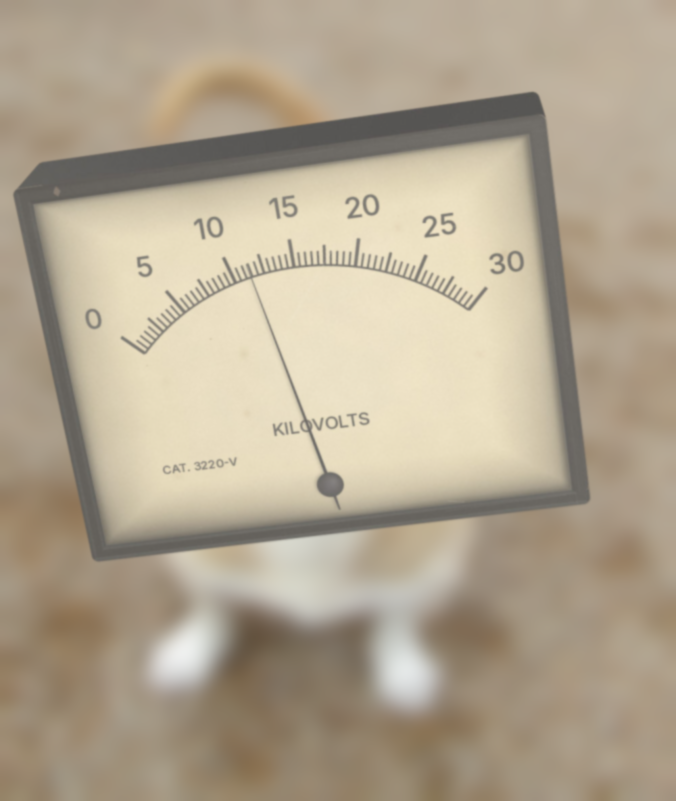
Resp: 11.5
